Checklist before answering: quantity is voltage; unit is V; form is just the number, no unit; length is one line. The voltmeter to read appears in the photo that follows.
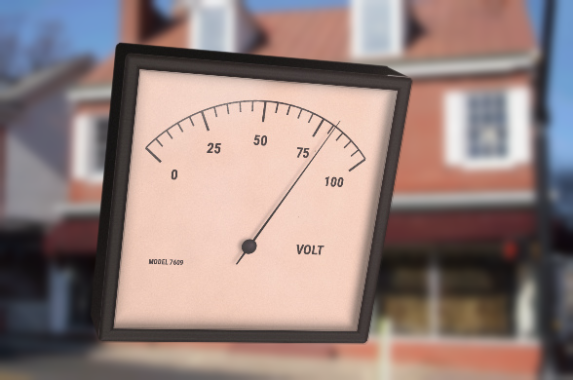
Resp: 80
